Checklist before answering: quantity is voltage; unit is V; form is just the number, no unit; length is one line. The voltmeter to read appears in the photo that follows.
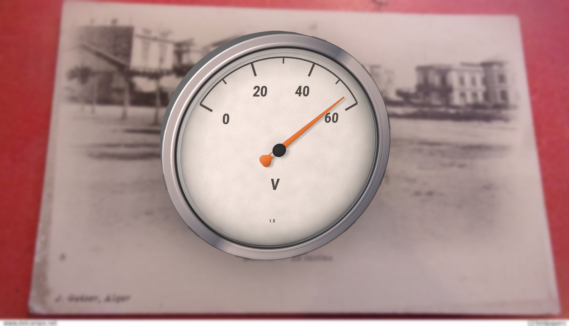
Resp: 55
